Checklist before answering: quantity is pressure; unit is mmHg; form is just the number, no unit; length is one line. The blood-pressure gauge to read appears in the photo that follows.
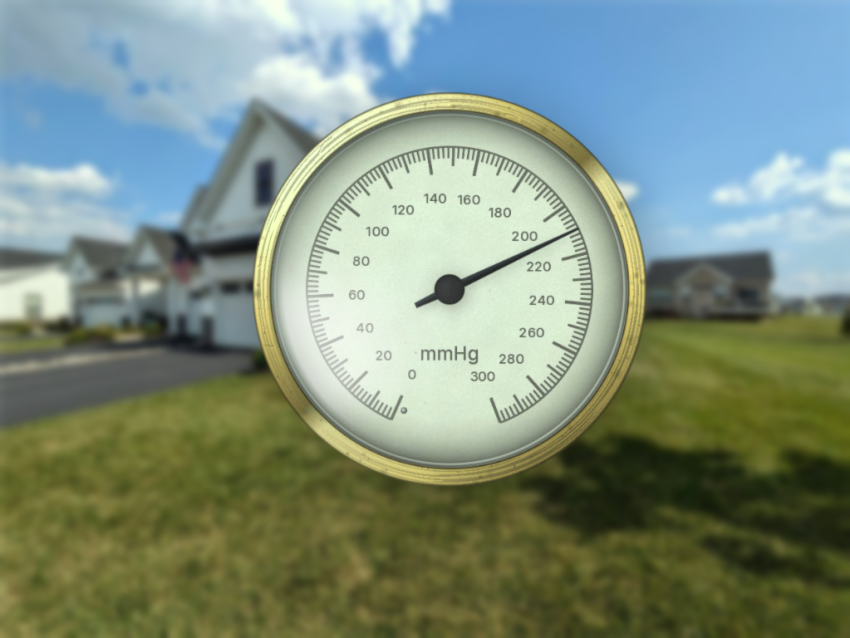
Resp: 210
